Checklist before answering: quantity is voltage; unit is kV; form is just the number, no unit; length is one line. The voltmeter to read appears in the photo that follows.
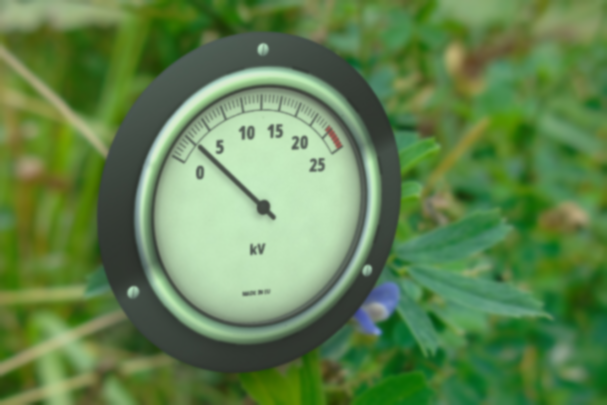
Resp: 2.5
